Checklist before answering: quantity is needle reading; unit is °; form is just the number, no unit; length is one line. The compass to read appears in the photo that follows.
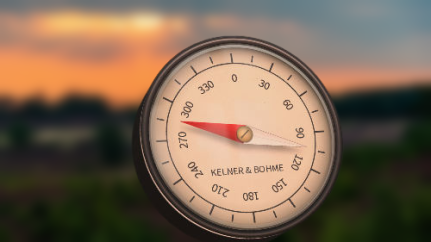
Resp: 285
